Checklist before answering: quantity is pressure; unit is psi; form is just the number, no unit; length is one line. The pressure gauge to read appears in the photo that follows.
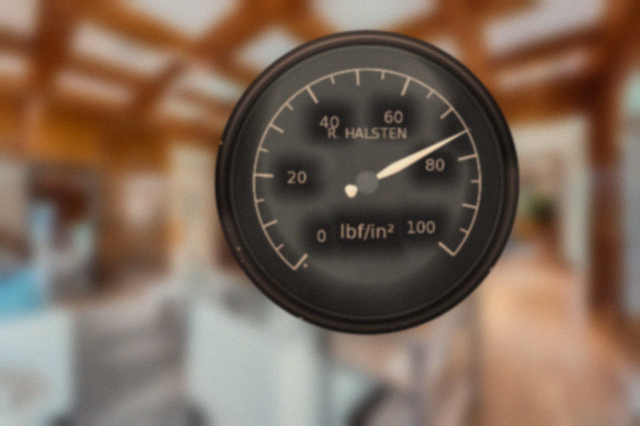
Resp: 75
